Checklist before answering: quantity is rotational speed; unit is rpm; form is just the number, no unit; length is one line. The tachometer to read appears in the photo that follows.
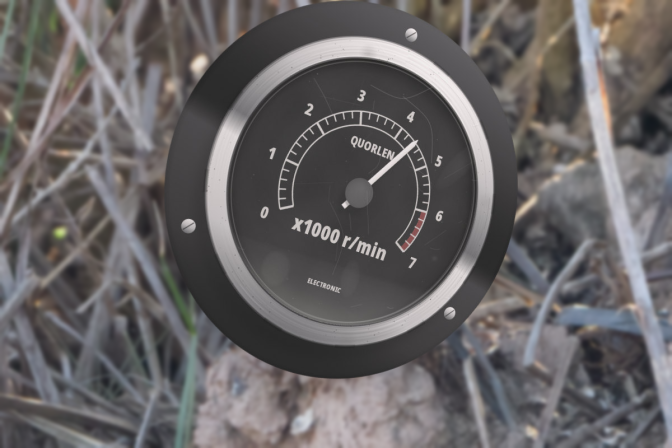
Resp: 4400
